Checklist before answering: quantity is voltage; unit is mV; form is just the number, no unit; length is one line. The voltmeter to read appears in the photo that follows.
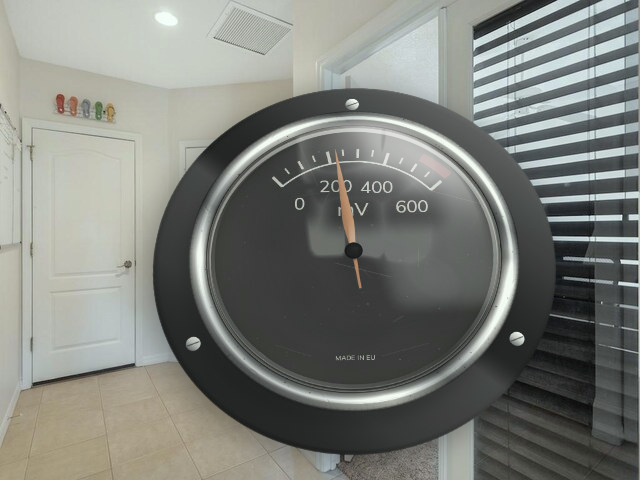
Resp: 225
